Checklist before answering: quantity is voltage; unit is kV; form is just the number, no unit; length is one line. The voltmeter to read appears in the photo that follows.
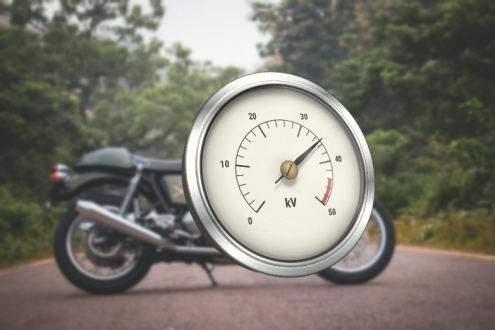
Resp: 35
